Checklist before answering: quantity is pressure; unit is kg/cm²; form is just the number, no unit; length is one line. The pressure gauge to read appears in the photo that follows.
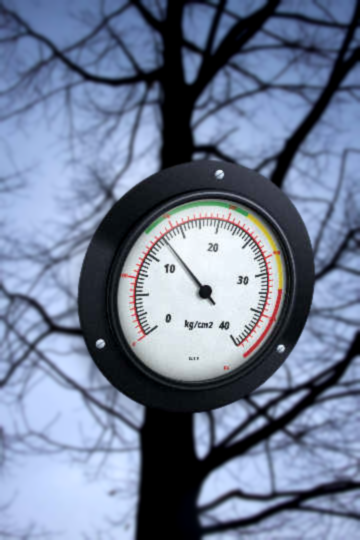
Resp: 12.5
